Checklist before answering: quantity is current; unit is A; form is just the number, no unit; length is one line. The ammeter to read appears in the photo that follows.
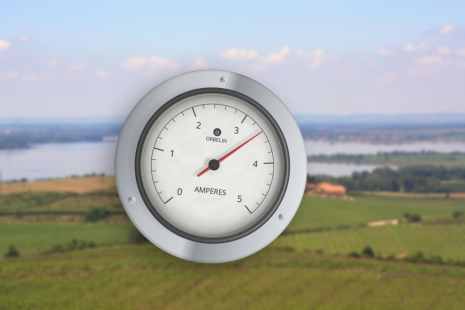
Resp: 3.4
